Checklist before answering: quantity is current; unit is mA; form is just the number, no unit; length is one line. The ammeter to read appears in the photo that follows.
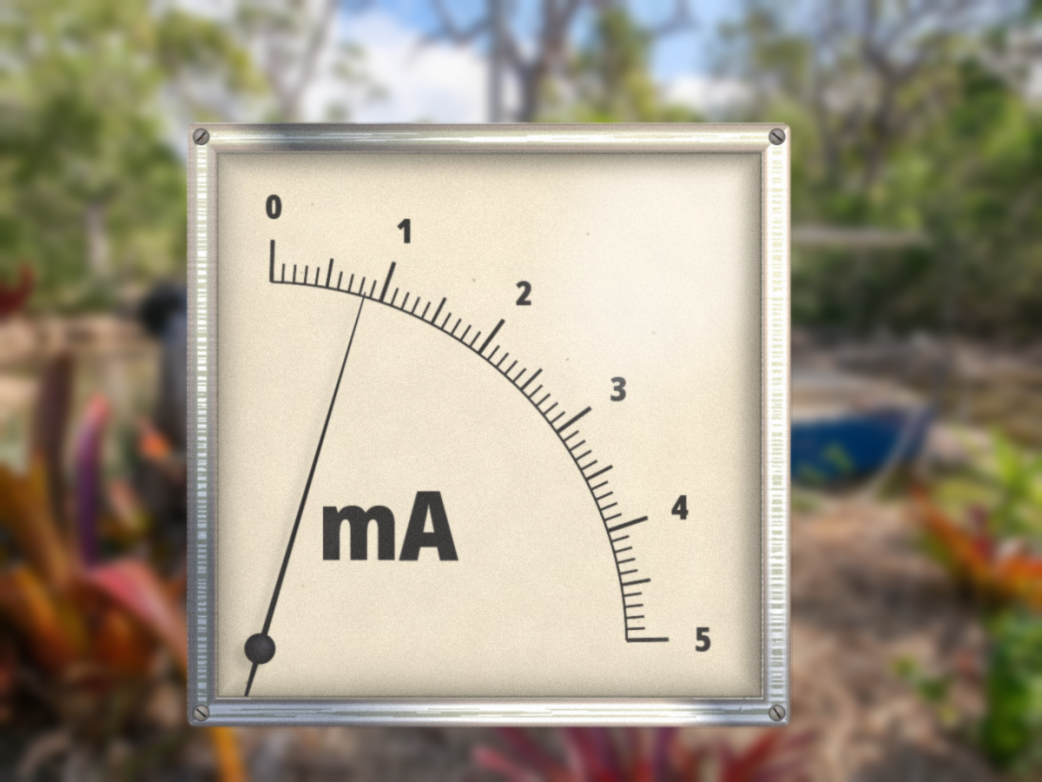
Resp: 0.85
